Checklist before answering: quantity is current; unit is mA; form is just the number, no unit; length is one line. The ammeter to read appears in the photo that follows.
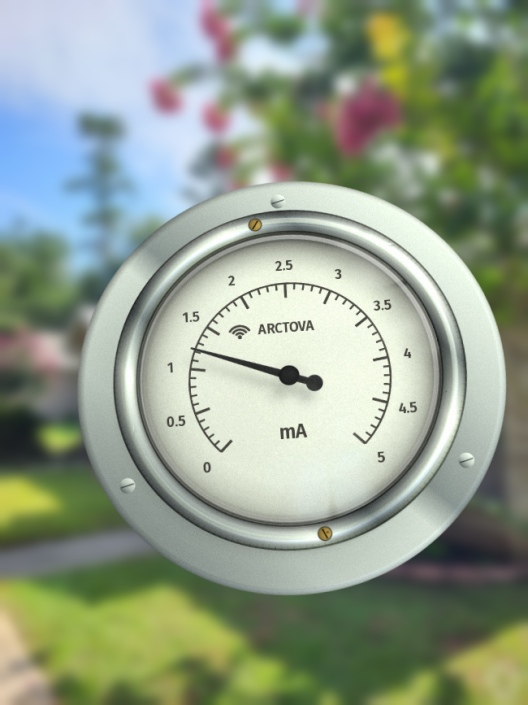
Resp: 1.2
